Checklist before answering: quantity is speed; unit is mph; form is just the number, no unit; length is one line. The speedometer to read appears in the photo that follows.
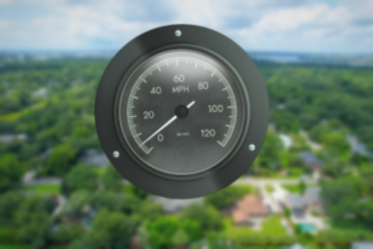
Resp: 5
